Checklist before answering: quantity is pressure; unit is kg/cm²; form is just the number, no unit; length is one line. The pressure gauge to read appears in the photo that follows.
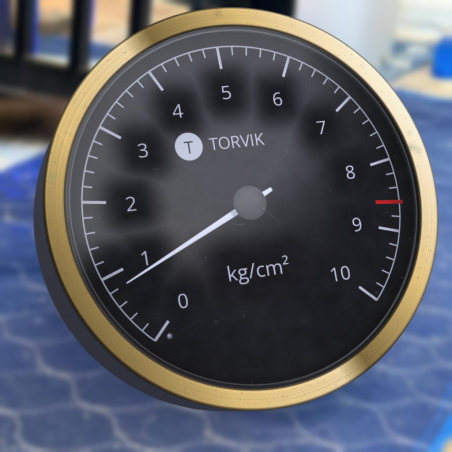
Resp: 0.8
